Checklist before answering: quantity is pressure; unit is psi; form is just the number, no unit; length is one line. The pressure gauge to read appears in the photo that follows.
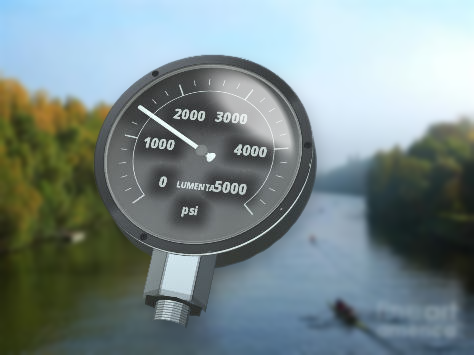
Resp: 1400
